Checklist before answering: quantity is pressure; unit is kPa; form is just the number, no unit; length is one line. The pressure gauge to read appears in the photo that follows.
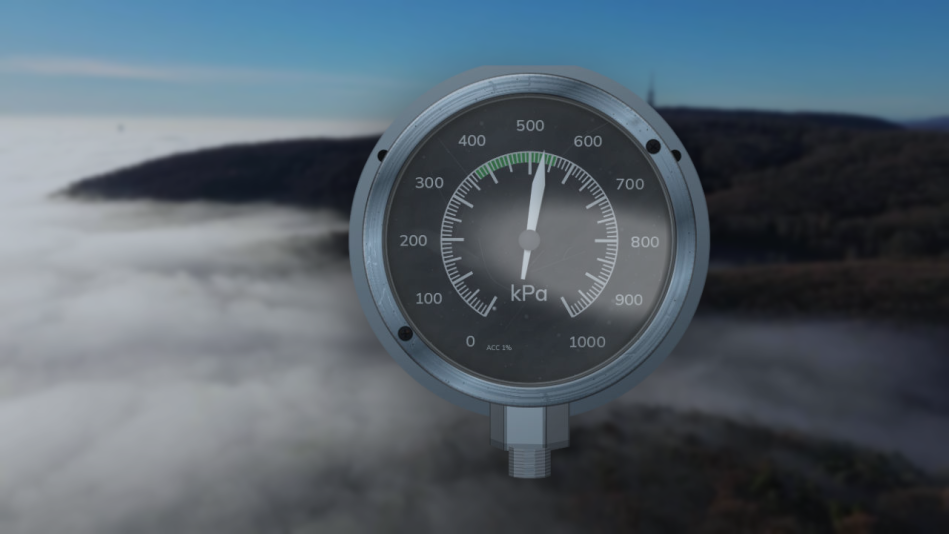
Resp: 530
